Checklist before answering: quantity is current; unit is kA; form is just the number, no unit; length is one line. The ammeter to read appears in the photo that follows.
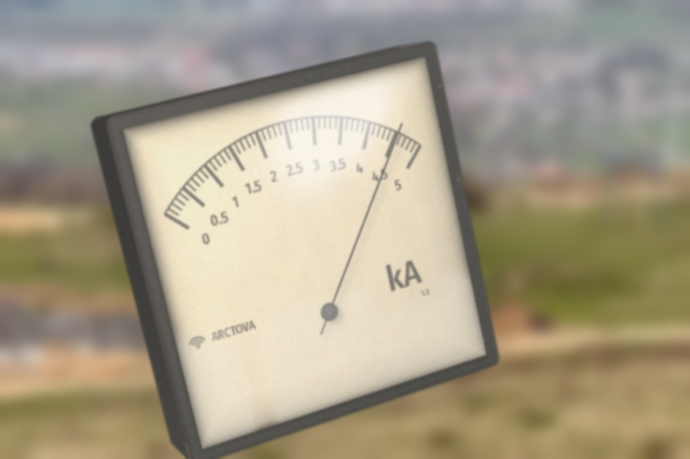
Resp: 4.5
